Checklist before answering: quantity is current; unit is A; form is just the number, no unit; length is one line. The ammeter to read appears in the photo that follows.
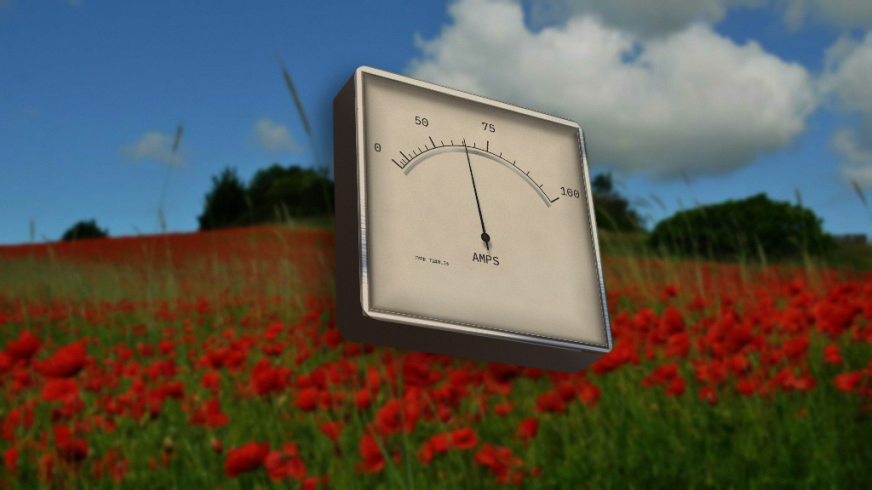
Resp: 65
